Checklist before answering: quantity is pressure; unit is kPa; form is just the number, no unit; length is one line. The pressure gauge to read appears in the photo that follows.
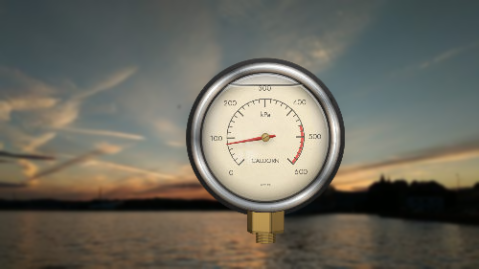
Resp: 80
